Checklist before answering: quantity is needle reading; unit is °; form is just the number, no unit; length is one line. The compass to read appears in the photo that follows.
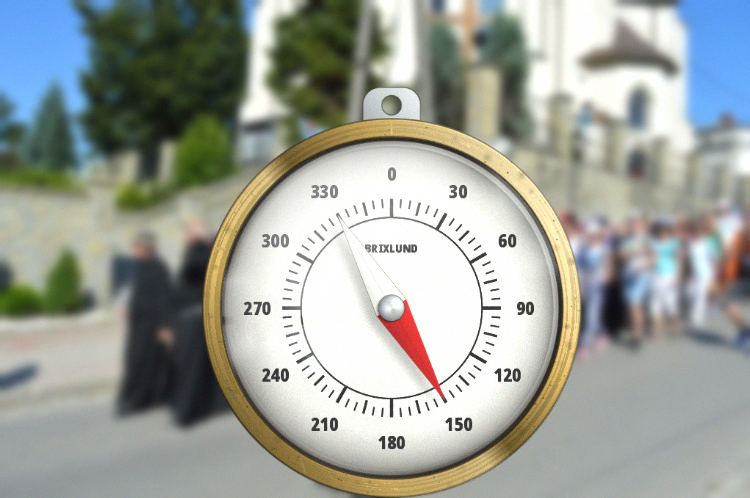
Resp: 150
